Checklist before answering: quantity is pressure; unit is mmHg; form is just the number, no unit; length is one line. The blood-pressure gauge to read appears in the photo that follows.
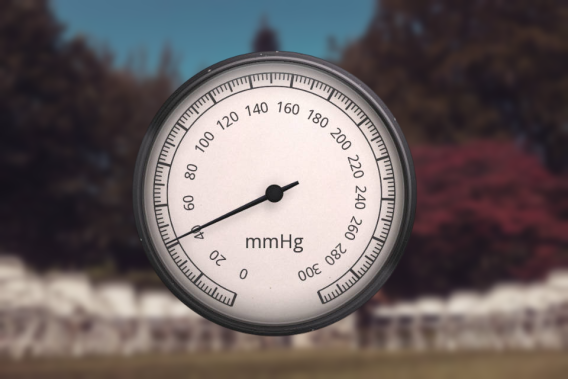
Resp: 42
